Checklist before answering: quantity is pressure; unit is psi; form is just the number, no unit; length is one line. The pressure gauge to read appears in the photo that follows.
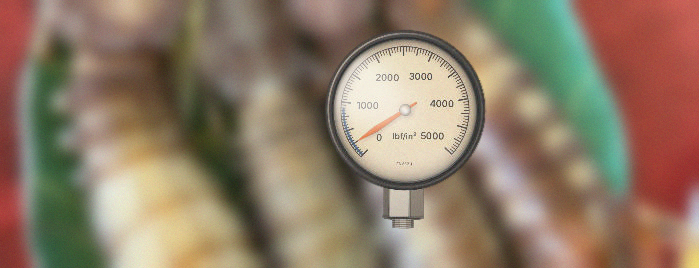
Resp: 250
